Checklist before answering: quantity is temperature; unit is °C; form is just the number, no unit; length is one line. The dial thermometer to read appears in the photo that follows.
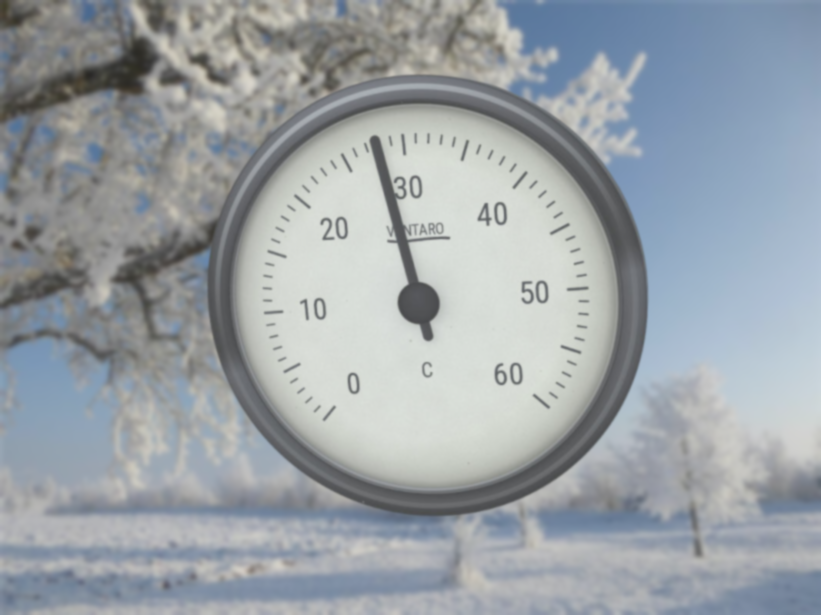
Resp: 28
